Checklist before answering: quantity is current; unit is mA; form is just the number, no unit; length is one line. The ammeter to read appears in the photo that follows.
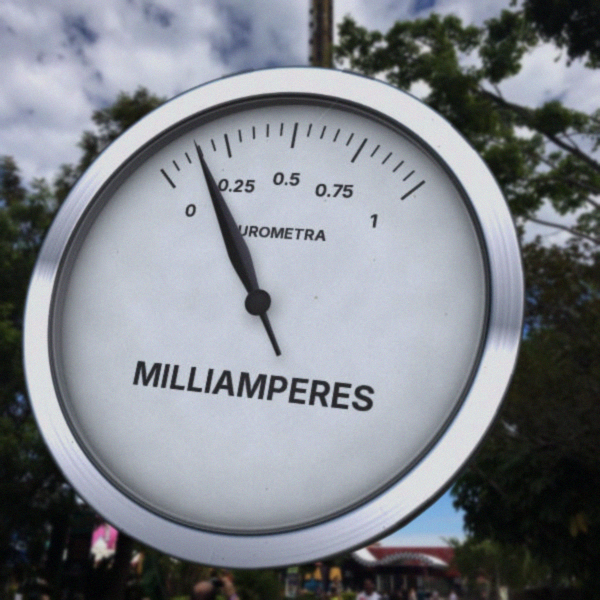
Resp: 0.15
